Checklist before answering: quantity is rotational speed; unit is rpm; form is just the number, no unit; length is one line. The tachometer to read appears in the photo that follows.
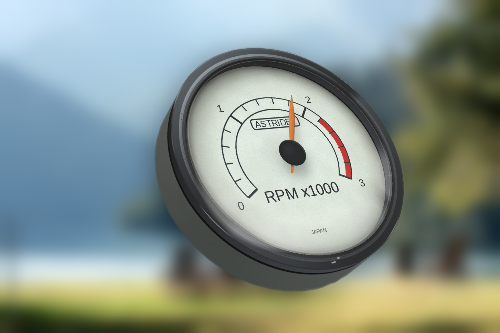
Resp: 1800
